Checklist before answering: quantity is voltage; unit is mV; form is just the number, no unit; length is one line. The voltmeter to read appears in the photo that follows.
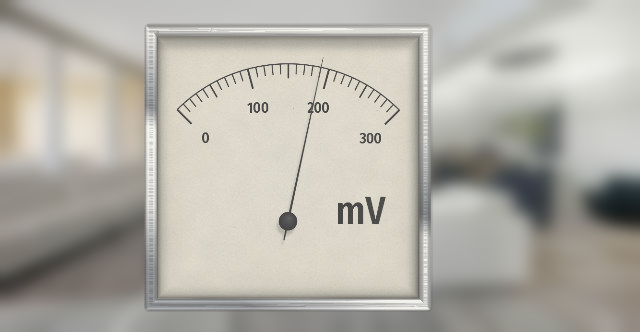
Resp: 190
